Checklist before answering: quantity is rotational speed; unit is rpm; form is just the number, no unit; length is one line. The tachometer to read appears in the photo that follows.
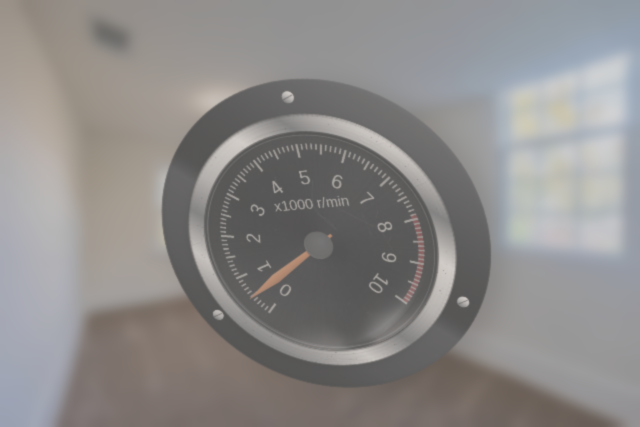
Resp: 500
